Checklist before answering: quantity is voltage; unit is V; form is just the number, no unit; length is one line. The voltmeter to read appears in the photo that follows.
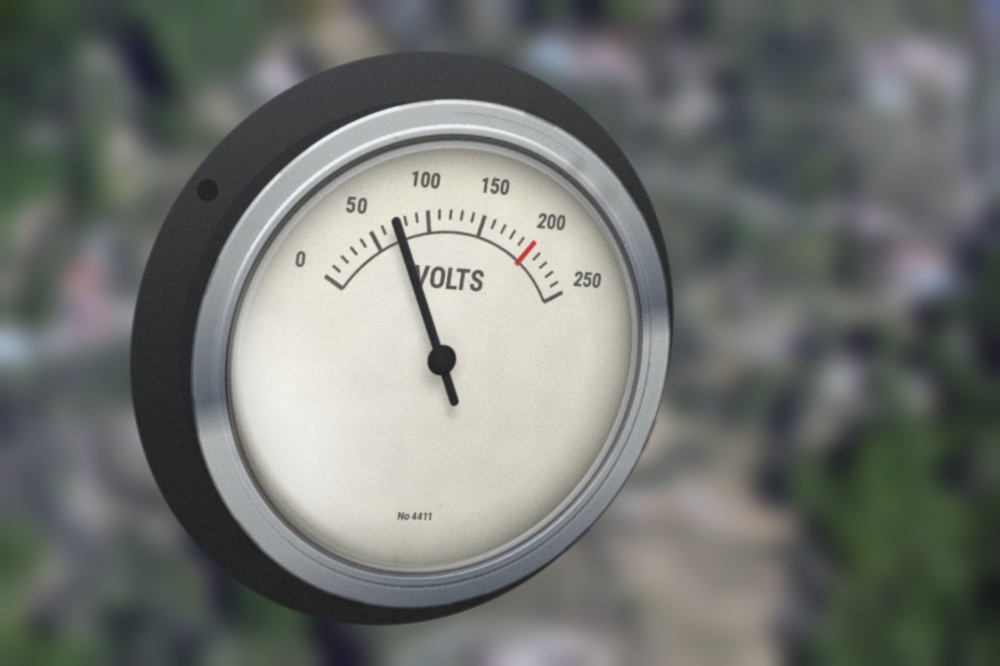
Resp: 70
